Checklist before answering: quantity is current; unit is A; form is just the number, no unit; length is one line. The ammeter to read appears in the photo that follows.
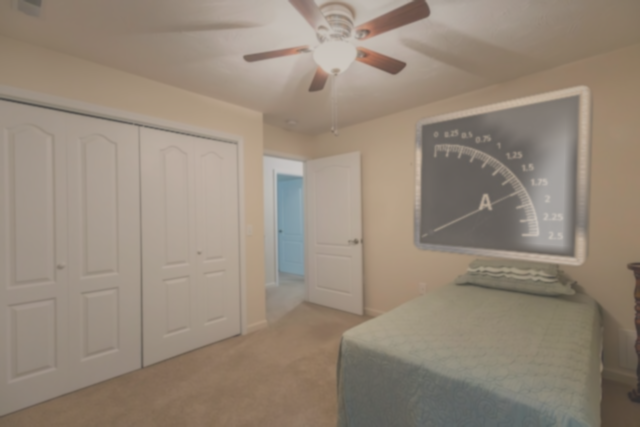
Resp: 1.75
